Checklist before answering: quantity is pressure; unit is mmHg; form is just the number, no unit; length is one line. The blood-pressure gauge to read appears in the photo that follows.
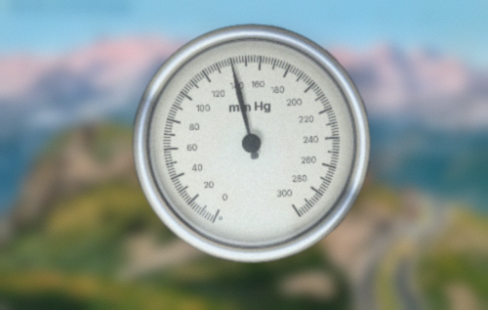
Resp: 140
